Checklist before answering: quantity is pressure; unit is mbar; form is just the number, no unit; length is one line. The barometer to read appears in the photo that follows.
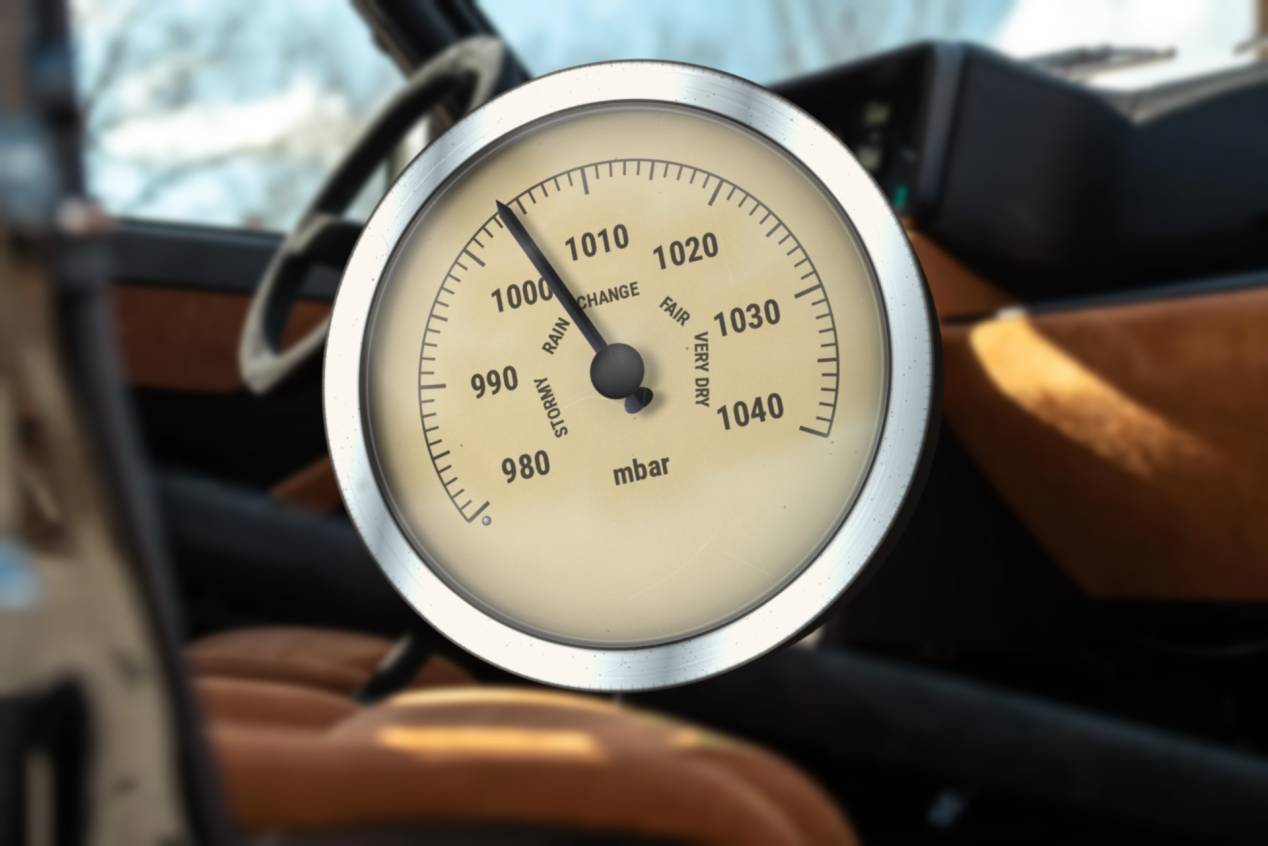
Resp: 1004
